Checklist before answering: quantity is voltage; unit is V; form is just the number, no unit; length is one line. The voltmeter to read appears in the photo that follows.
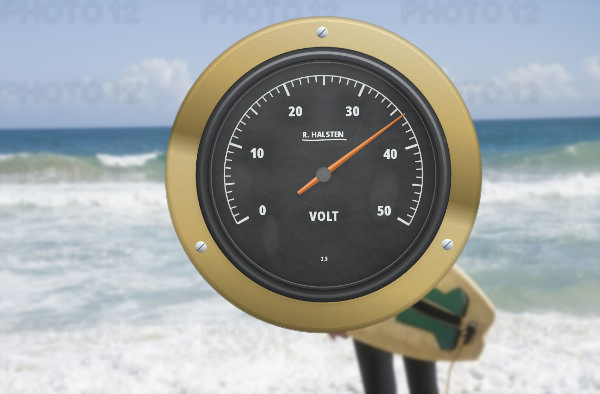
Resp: 36
